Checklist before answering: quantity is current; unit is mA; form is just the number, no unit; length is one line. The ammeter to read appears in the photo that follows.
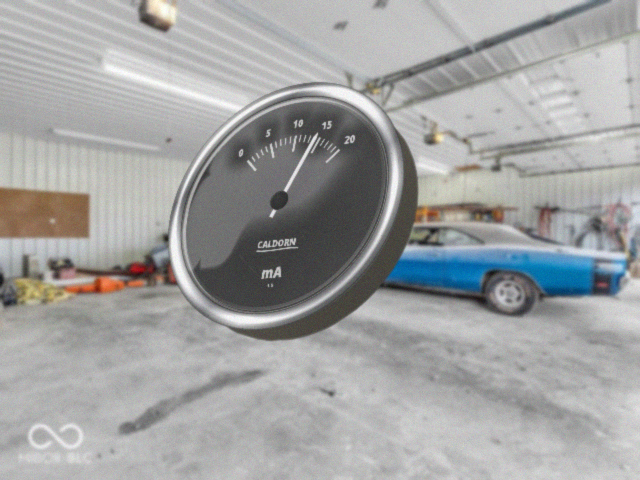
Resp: 15
